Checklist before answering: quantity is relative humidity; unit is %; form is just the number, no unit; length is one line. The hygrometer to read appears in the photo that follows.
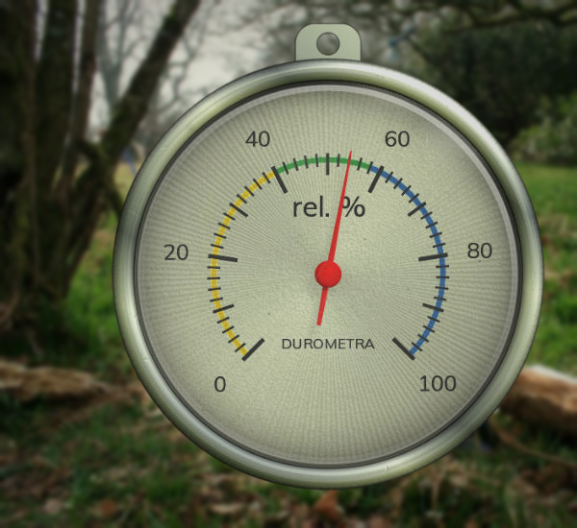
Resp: 54
